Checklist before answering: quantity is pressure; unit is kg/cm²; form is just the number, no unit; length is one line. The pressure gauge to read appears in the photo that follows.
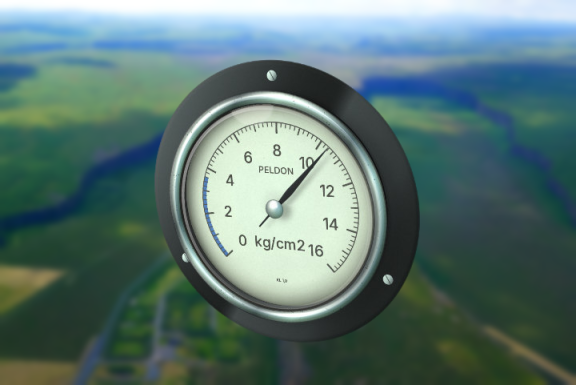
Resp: 10.4
